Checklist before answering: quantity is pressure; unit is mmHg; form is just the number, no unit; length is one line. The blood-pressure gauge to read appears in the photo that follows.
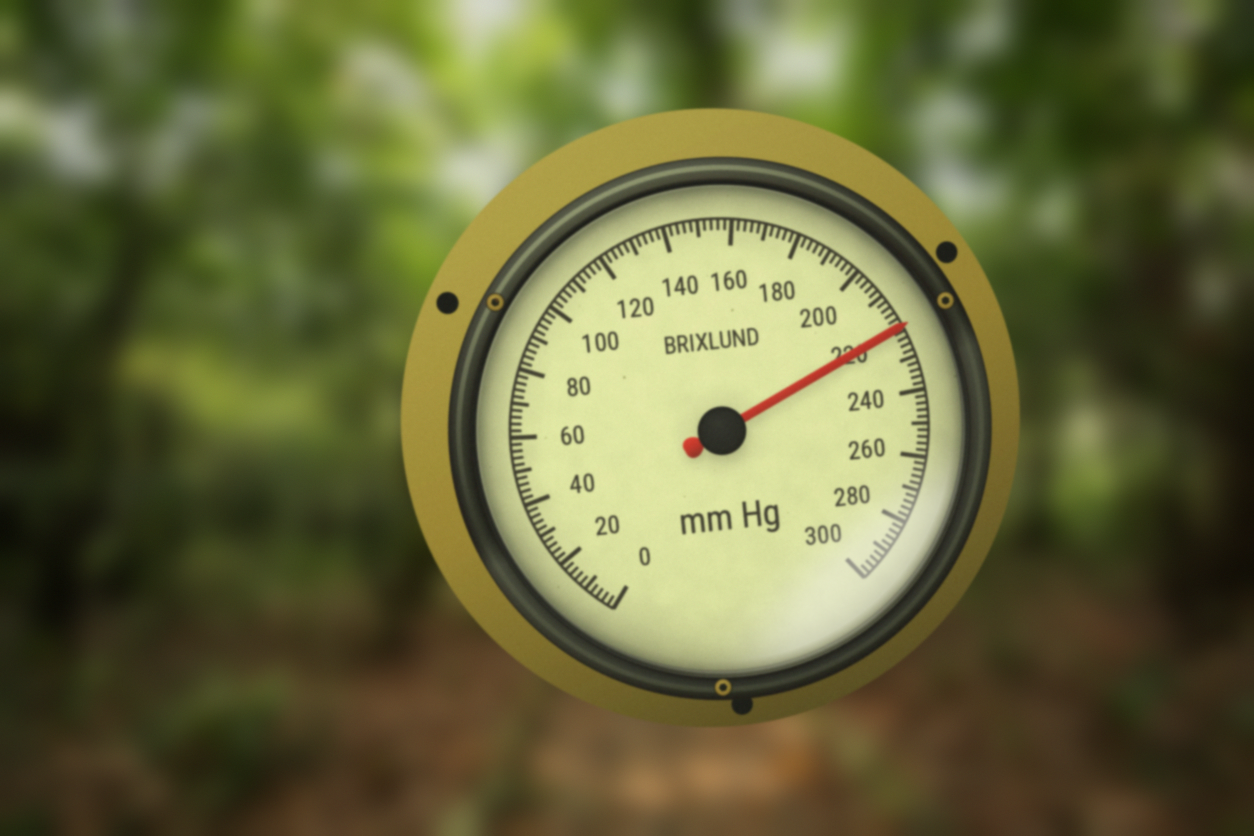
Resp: 220
